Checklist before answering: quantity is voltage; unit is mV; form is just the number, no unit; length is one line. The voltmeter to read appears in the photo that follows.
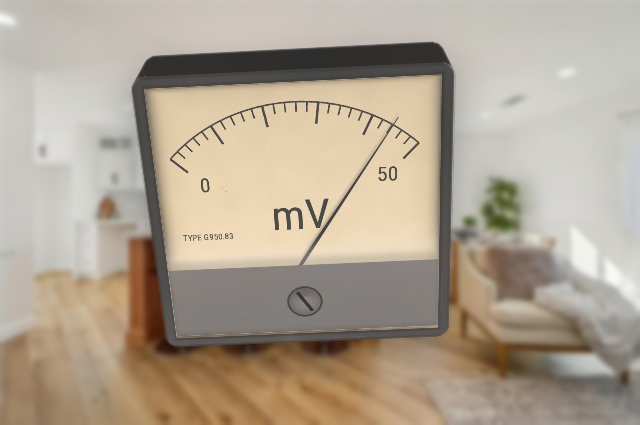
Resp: 44
